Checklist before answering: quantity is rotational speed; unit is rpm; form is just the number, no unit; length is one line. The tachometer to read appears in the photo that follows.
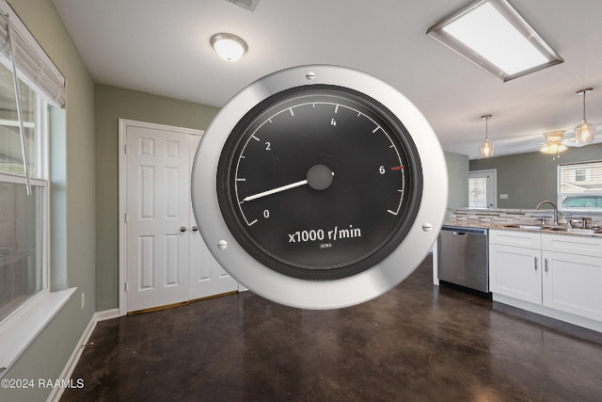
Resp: 500
